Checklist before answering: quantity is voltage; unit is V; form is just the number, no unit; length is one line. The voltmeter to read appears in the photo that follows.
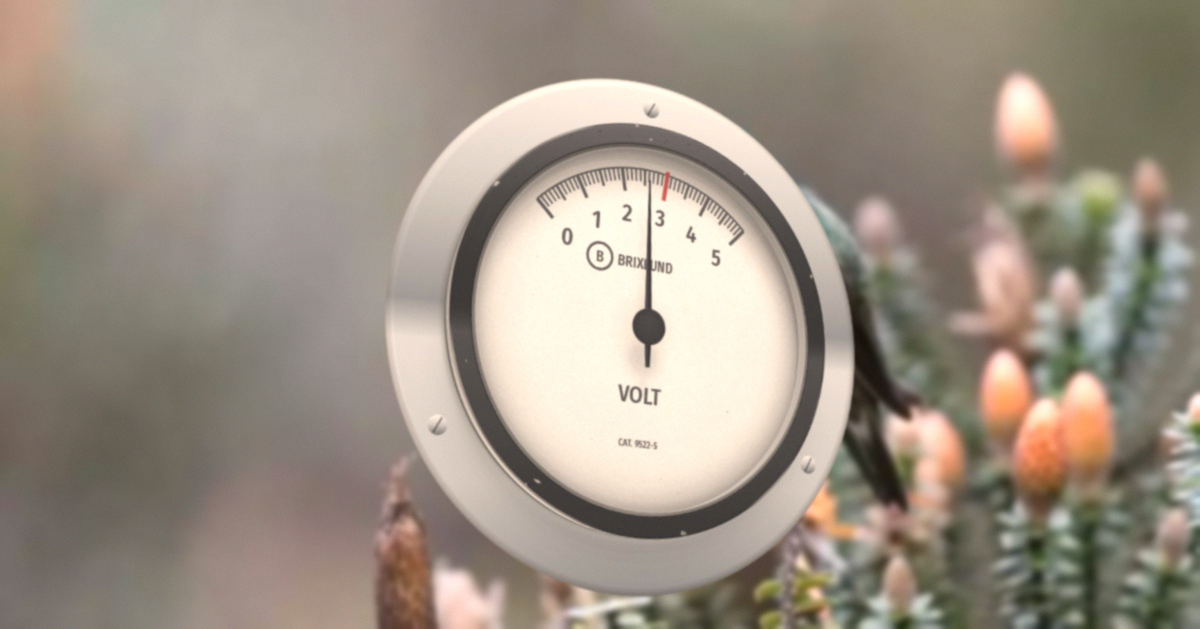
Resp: 2.5
